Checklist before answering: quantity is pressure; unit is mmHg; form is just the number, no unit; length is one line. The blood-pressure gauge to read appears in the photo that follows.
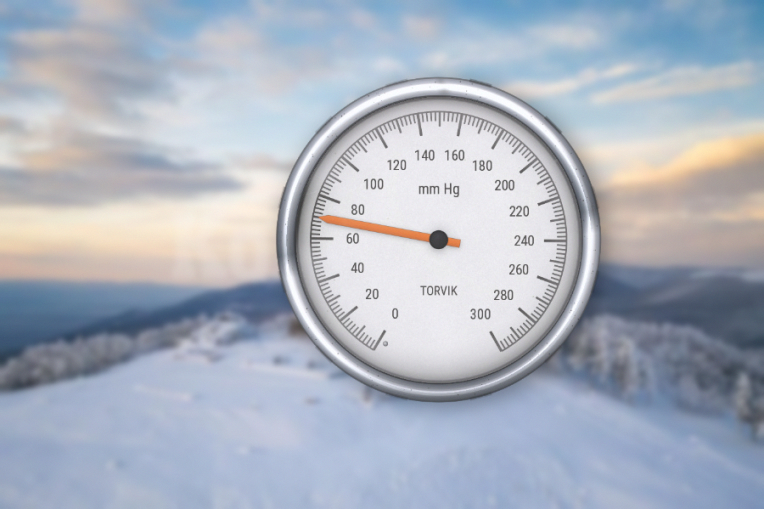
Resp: 70
